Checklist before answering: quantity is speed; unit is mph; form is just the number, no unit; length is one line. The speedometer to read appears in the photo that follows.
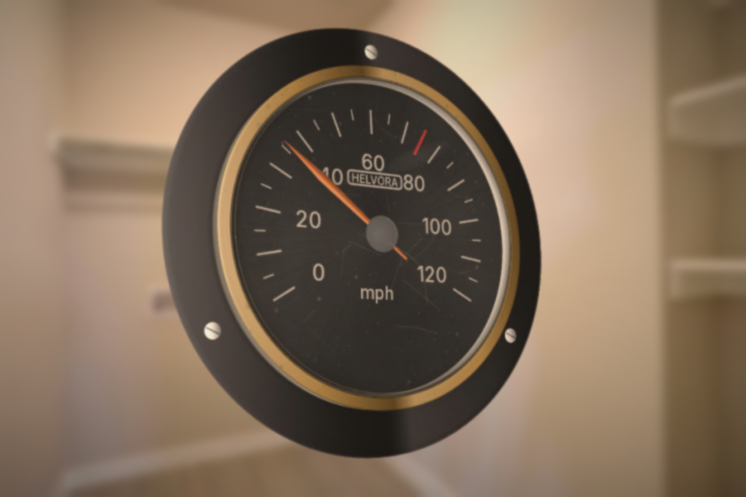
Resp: 35
